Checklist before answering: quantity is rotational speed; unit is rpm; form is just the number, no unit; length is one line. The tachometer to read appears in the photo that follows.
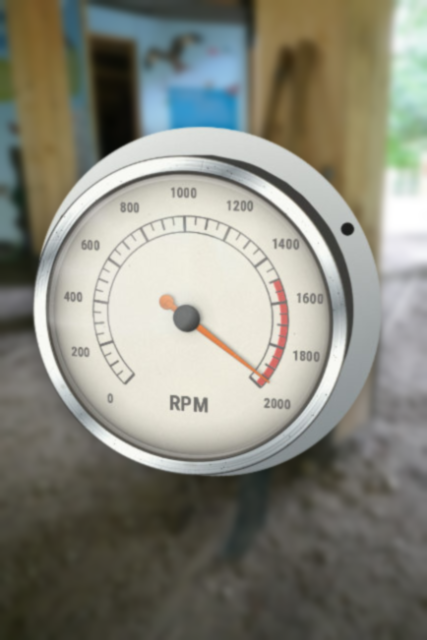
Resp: 1950
